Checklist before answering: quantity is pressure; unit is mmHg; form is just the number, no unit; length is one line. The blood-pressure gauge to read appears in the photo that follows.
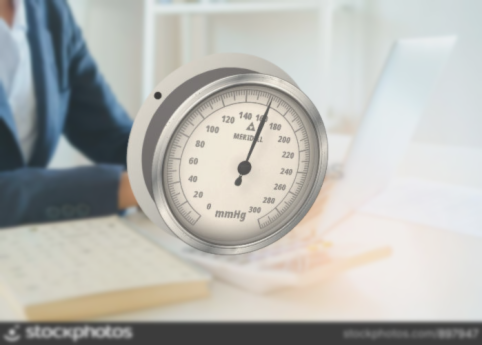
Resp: 160
